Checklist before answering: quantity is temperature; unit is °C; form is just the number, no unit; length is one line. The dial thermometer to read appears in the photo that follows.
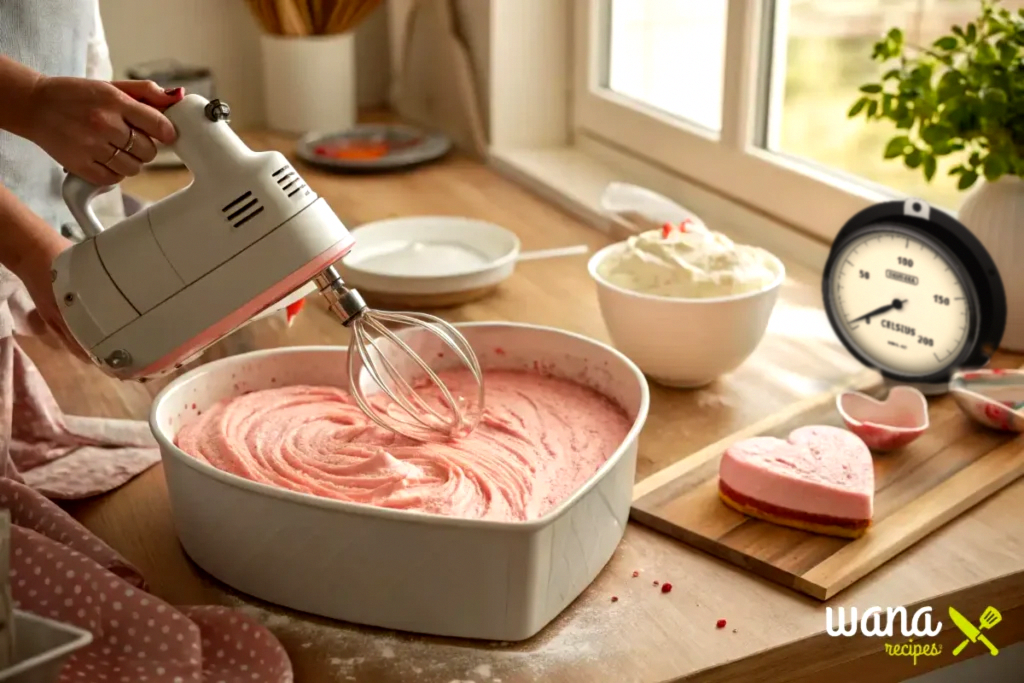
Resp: 5
